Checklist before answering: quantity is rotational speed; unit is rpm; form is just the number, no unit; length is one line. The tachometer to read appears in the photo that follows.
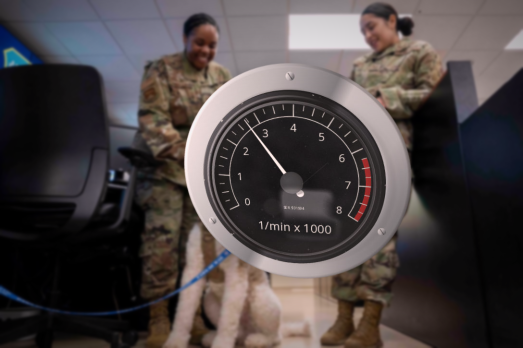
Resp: 2750
